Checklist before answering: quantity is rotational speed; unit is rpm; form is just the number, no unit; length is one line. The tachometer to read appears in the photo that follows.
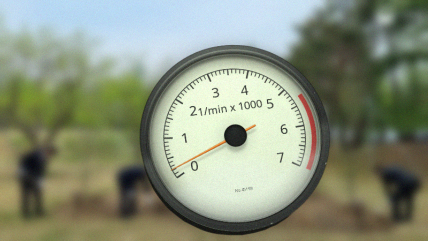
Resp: 200
